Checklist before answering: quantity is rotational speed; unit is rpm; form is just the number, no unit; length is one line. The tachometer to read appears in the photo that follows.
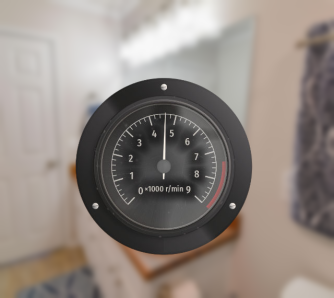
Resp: 4600
